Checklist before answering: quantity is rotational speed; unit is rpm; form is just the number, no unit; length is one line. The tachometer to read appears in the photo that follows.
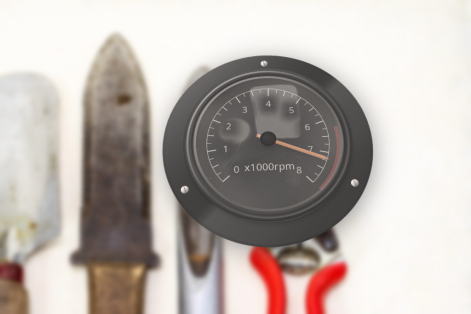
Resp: 7250
